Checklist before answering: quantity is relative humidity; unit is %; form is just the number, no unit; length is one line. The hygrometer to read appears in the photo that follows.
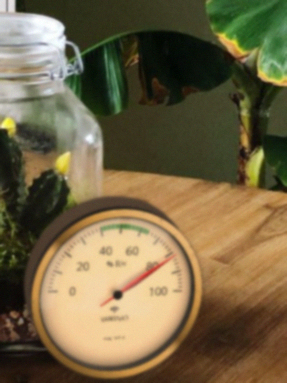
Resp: 80
